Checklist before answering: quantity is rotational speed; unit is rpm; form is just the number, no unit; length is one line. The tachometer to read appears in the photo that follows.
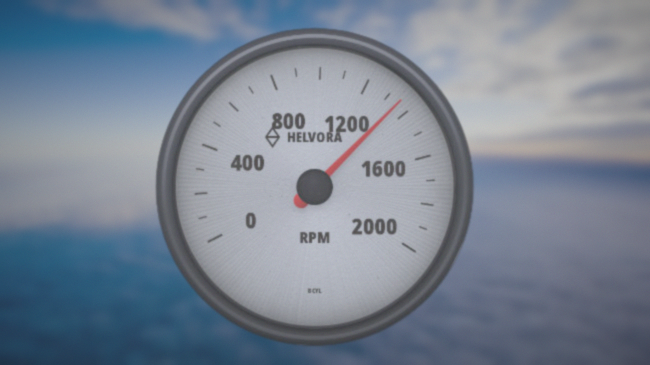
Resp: 1350
